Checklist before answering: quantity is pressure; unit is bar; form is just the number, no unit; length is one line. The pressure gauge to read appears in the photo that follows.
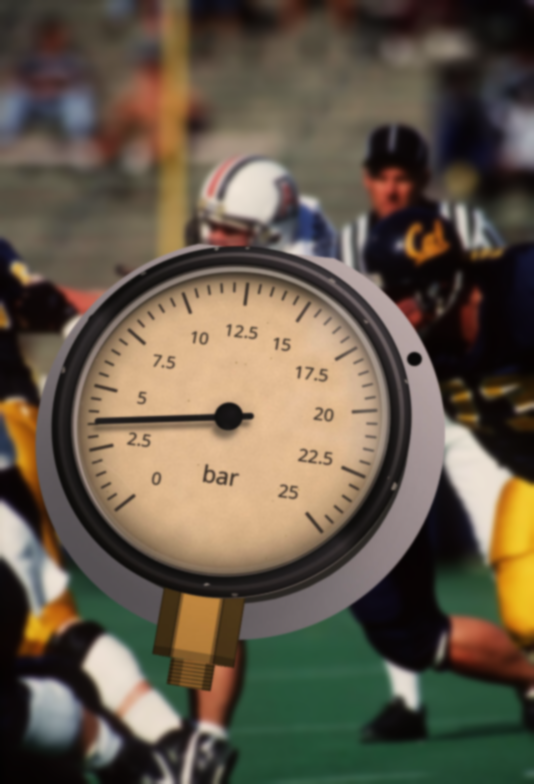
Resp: 3.5
